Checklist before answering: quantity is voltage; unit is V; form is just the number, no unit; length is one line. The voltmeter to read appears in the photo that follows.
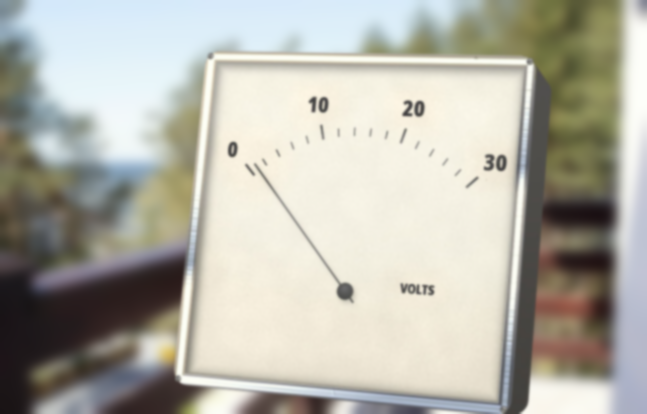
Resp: 1
